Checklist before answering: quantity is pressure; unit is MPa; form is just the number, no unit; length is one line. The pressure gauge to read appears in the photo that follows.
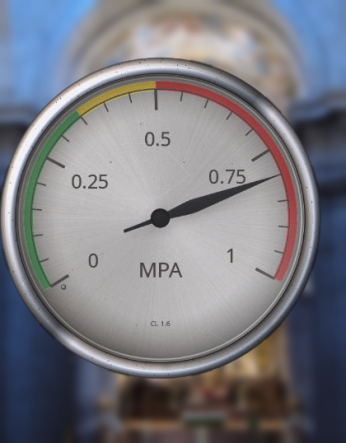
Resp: 0.8
